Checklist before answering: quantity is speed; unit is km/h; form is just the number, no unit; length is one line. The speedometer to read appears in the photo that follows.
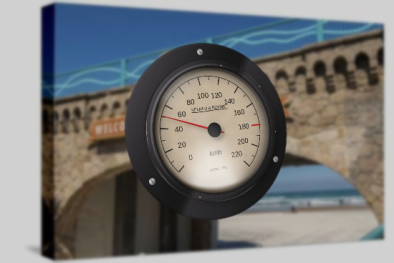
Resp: 50
